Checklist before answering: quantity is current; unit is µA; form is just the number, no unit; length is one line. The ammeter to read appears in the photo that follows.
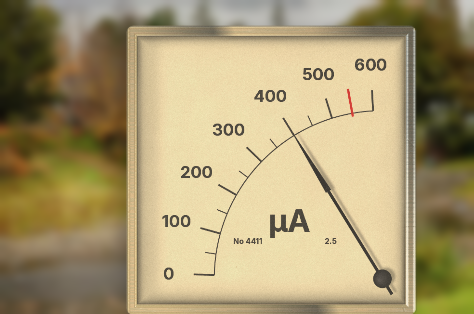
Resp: 400
